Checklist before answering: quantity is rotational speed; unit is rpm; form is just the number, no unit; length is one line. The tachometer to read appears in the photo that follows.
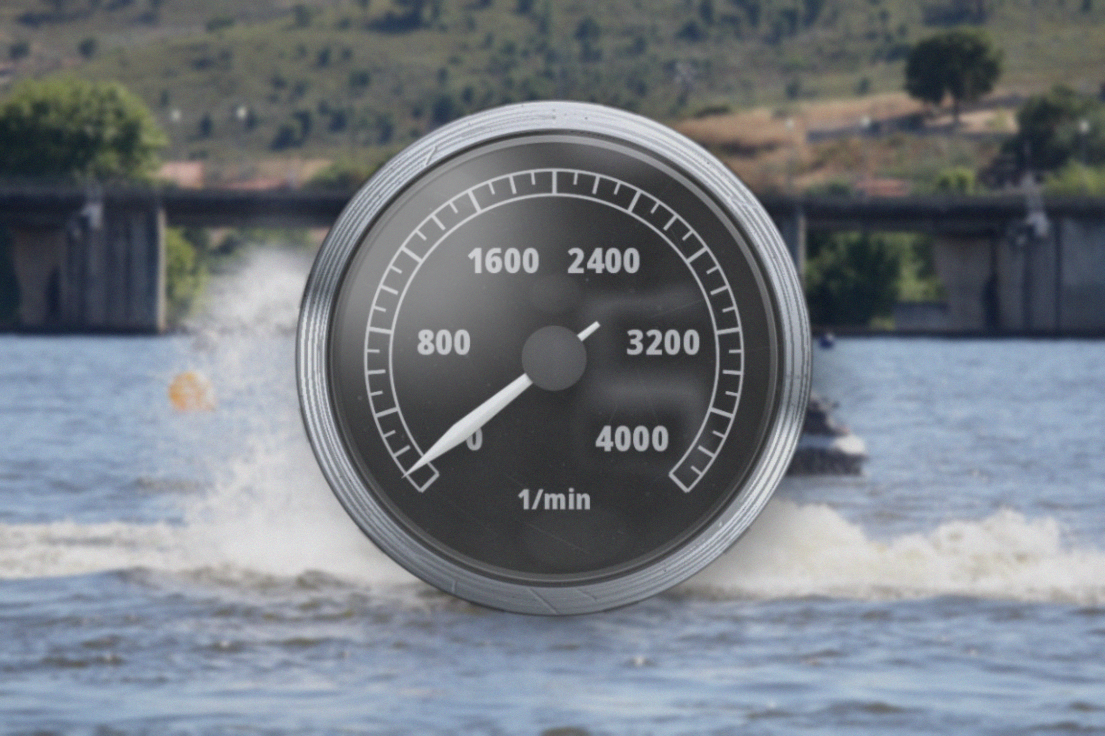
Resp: 100
